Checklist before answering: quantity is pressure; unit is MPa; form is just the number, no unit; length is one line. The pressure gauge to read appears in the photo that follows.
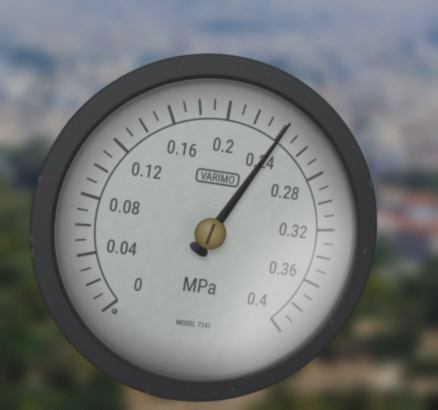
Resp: 0.24
